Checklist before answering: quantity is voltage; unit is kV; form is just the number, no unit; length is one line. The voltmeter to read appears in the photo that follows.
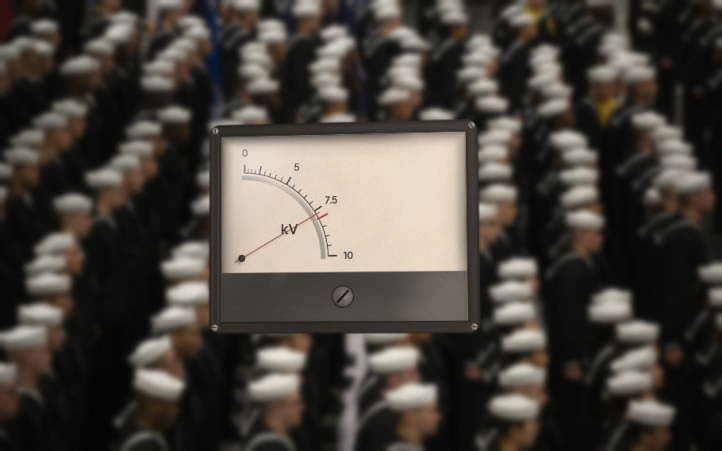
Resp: 7.75
